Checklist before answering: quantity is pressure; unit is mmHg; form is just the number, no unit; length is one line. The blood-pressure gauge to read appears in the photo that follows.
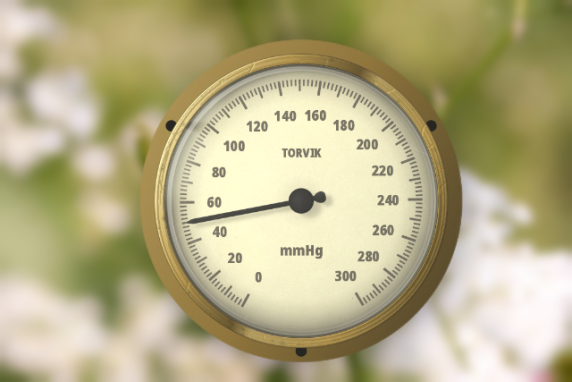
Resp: 50
